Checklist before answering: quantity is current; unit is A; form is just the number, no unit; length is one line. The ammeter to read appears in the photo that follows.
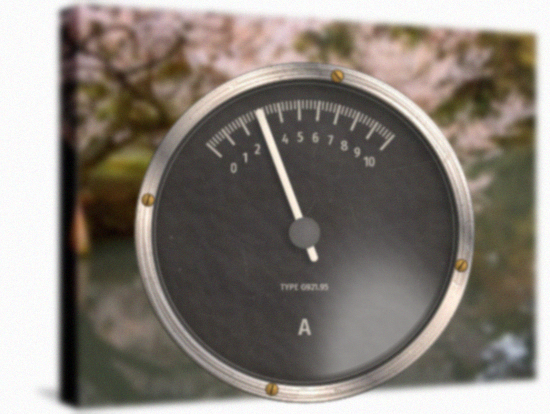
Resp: 3
